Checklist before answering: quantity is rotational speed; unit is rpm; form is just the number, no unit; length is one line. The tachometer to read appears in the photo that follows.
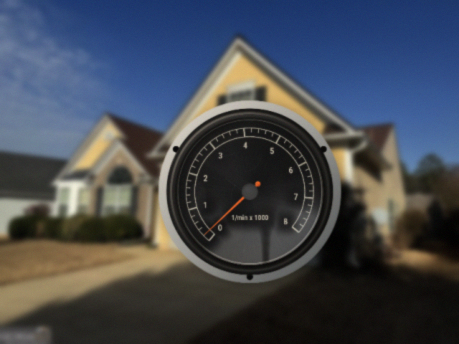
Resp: 200
